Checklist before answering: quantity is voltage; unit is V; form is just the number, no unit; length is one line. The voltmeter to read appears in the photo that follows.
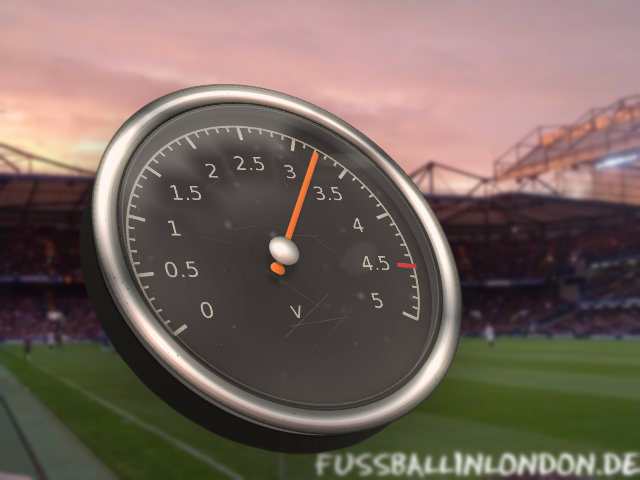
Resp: 3.2
